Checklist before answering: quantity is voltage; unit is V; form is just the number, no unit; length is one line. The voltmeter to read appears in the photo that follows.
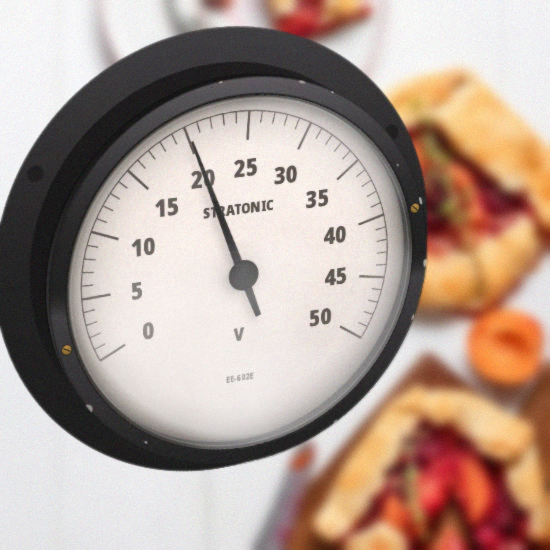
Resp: 20
